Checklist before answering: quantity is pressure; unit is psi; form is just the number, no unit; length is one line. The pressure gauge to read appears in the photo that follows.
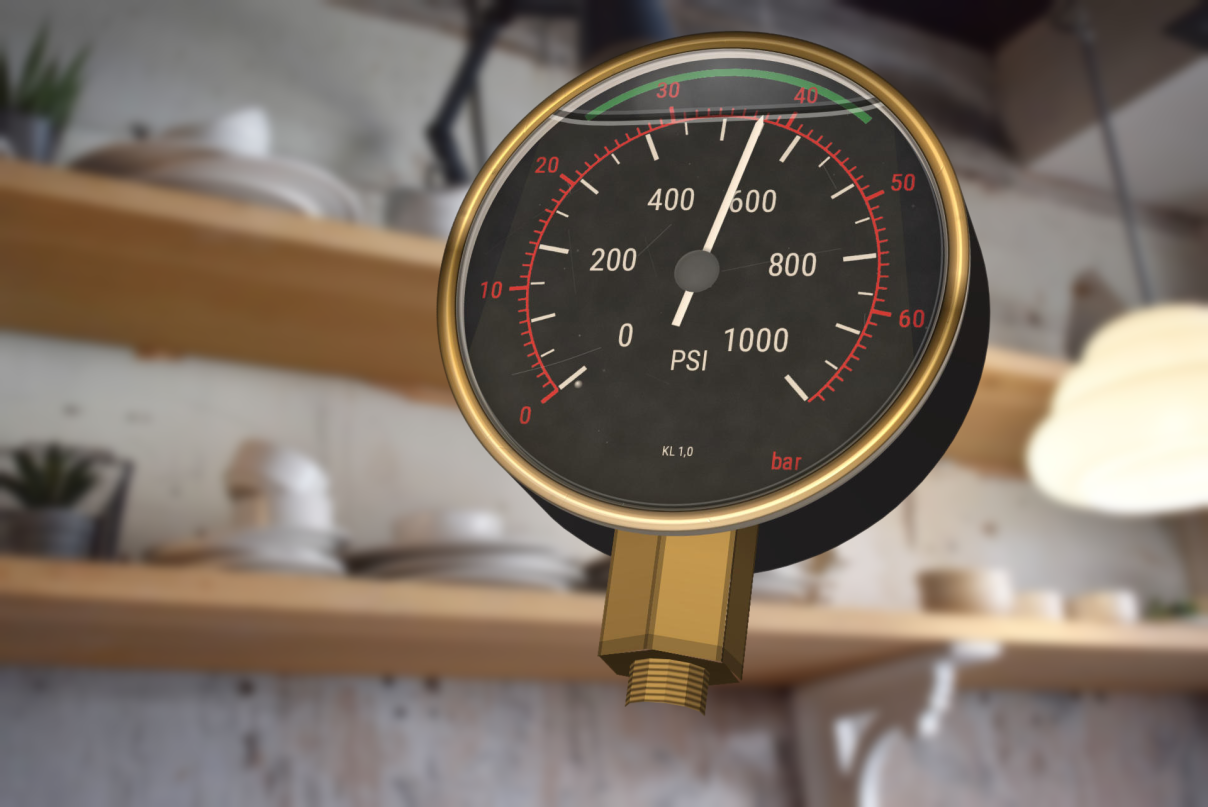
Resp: 550
